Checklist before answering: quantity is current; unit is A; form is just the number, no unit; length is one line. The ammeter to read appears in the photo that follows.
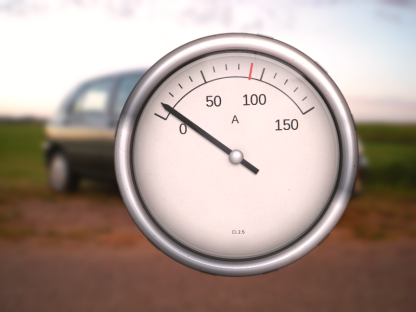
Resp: 10
